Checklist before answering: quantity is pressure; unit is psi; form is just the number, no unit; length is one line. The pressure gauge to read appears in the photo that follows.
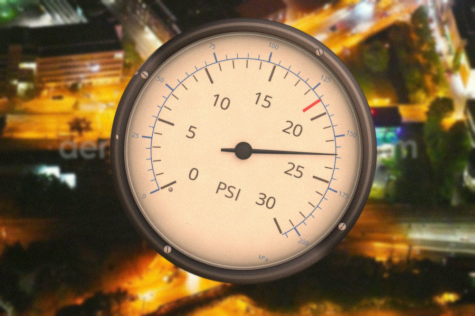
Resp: 23
